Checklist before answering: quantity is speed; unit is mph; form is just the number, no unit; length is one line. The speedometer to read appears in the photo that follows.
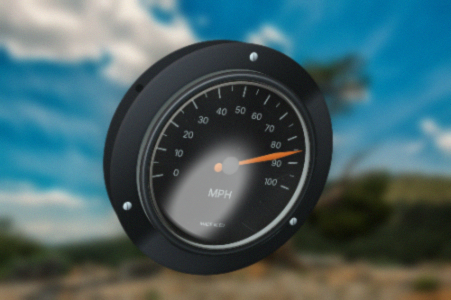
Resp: 85
